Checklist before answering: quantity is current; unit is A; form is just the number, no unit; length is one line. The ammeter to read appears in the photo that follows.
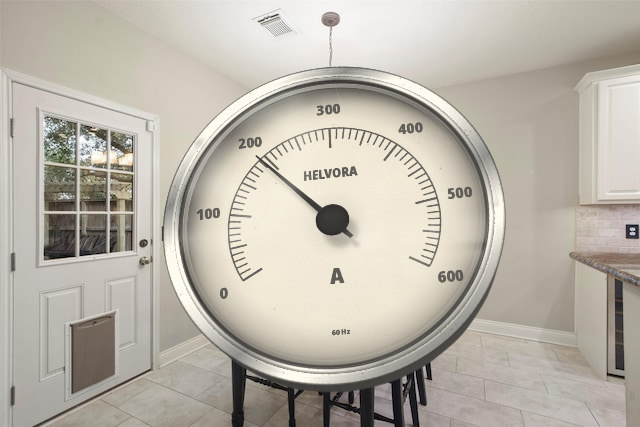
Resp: 190
